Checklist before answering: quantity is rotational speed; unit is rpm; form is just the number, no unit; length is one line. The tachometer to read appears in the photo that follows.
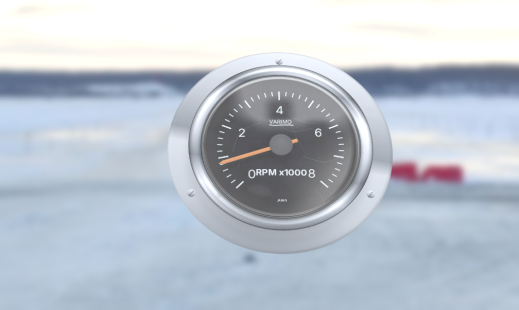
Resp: 800
